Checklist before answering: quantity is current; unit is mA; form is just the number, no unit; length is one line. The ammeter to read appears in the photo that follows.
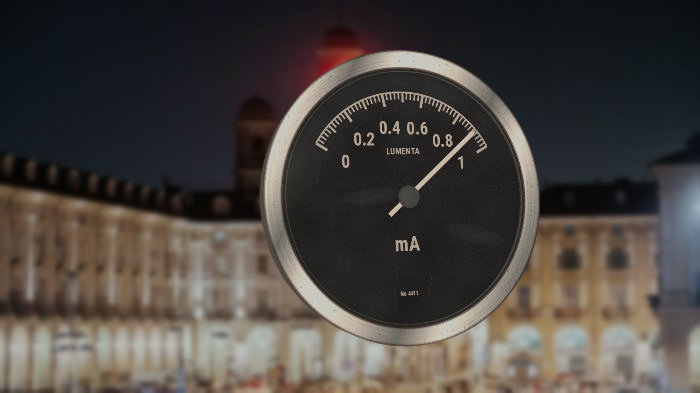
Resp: 0.9
